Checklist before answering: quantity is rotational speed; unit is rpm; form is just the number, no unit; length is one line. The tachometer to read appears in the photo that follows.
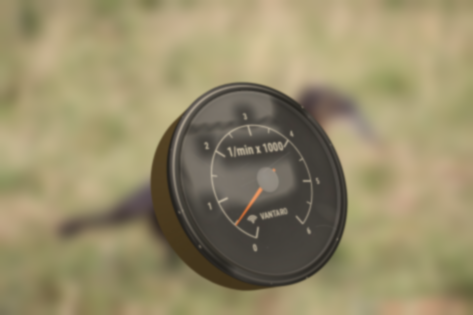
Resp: 500
